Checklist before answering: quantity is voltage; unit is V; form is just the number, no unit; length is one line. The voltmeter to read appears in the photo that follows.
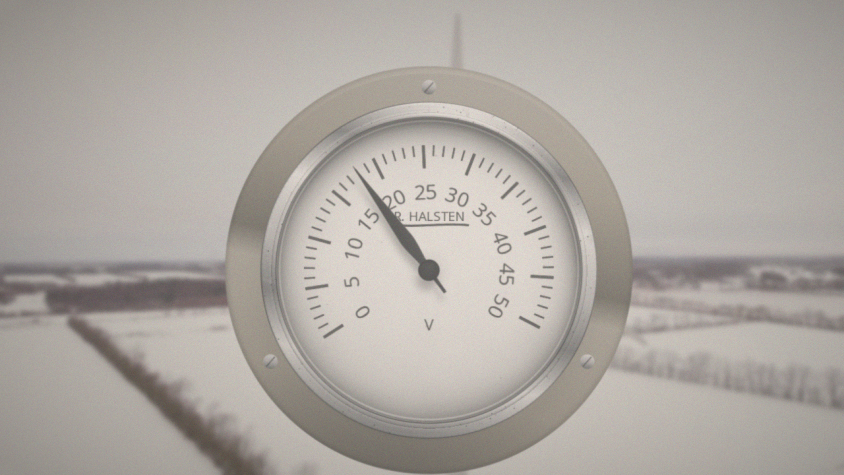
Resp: 18
